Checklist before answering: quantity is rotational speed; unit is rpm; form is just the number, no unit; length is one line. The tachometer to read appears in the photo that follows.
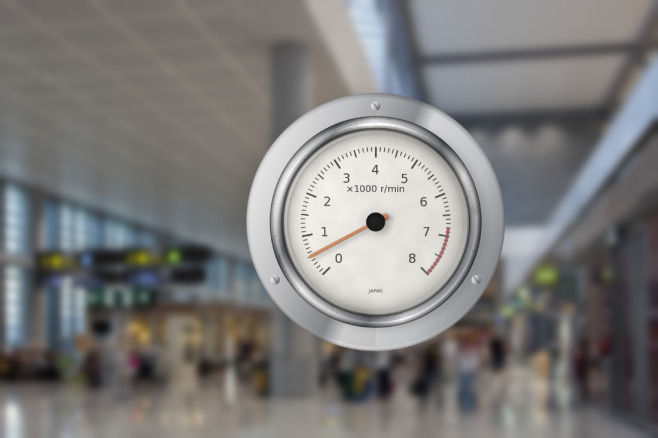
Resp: 500
